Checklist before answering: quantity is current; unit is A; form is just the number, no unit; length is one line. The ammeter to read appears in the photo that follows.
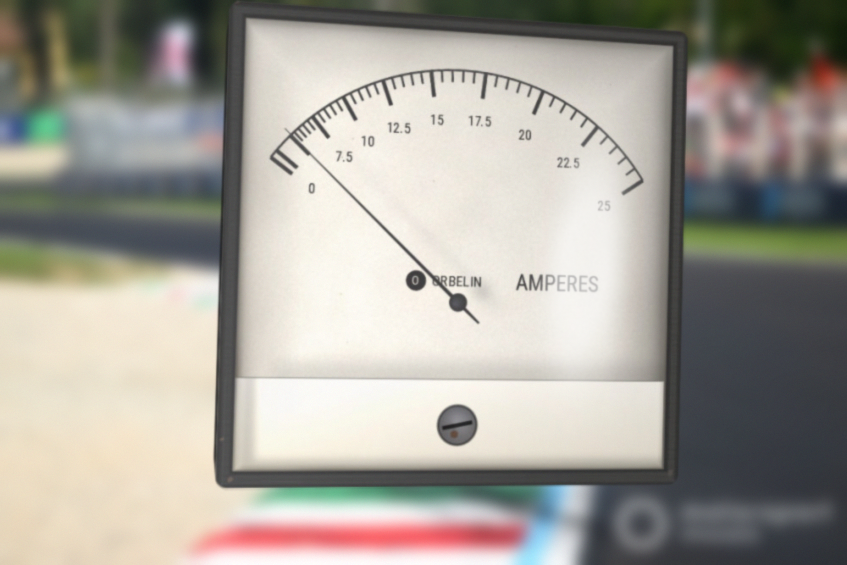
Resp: 5
